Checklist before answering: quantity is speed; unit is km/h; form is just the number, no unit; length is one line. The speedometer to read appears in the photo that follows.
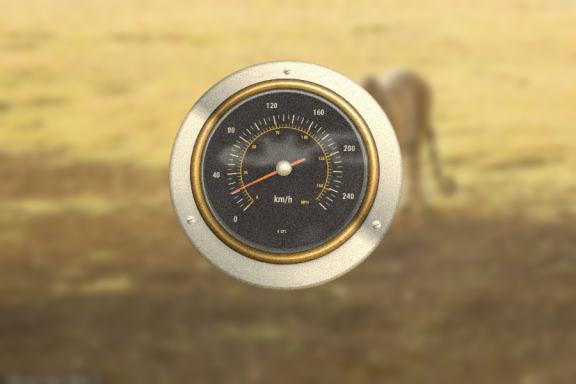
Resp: 20
